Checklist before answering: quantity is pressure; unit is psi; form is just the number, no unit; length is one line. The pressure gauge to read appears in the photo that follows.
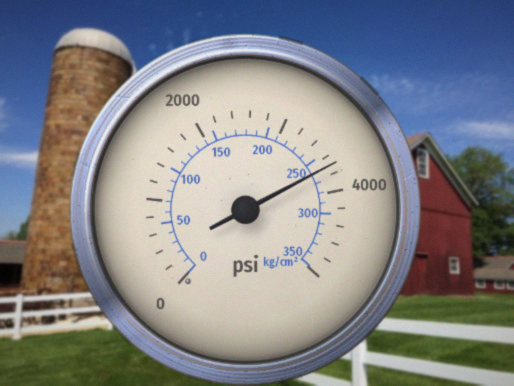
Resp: 3700
